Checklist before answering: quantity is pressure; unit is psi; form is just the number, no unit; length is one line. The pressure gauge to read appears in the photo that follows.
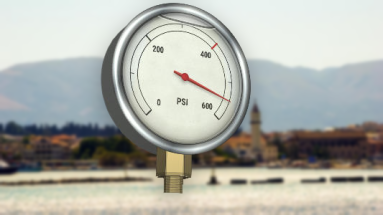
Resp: 550
